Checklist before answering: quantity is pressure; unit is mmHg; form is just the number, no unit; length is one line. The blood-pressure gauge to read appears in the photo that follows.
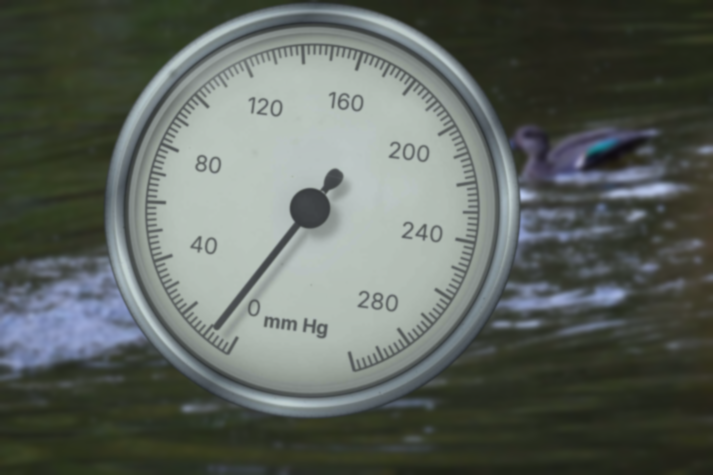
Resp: 8
